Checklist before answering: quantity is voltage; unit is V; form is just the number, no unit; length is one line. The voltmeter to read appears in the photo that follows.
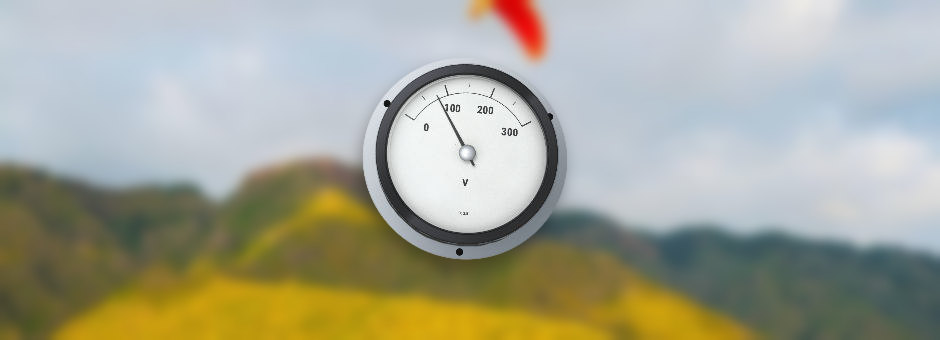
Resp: 75
